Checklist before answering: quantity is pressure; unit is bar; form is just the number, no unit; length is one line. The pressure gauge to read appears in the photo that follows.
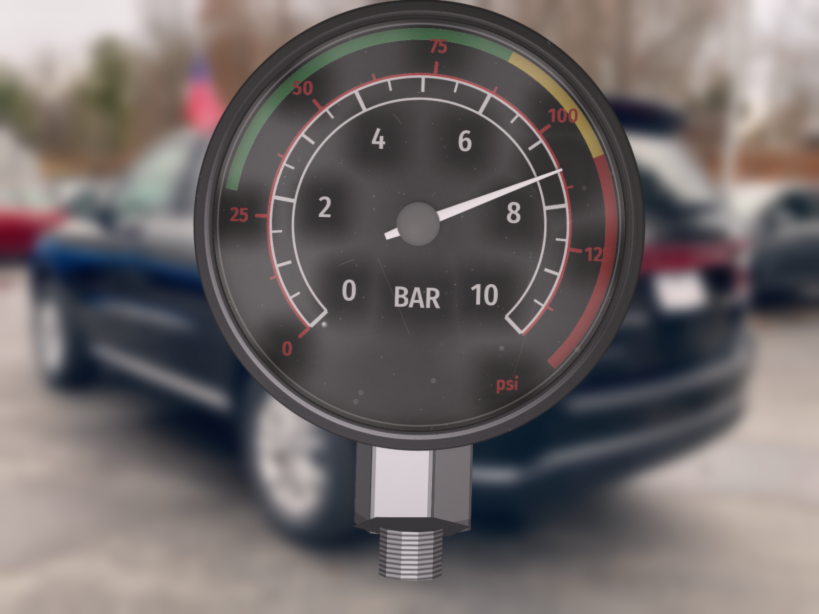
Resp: 7.5
